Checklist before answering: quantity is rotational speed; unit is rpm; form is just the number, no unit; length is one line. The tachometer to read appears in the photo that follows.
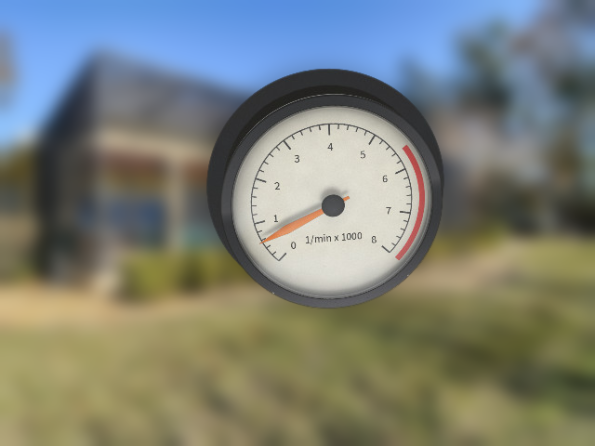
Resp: 600
